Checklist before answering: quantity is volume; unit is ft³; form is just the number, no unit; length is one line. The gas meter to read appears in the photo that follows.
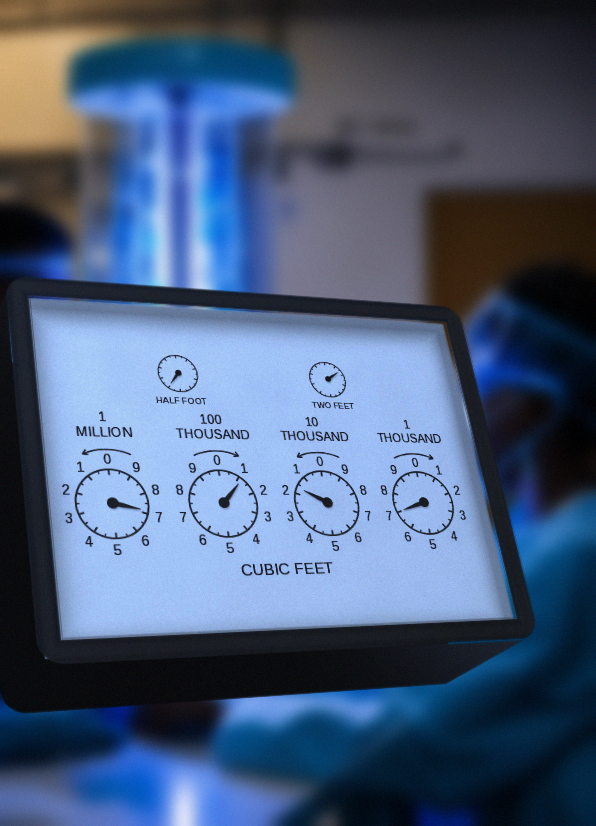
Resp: 711700
